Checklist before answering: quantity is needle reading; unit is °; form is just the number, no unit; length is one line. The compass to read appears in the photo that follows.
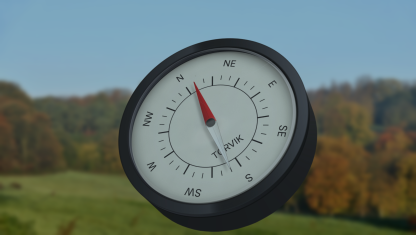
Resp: 10
